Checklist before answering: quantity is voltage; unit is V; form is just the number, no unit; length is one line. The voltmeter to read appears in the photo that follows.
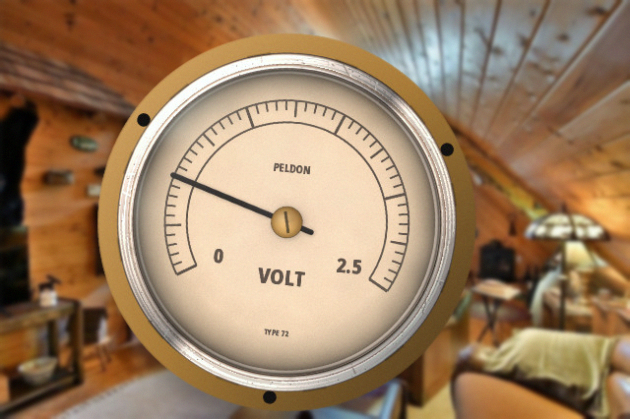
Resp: 0.5
